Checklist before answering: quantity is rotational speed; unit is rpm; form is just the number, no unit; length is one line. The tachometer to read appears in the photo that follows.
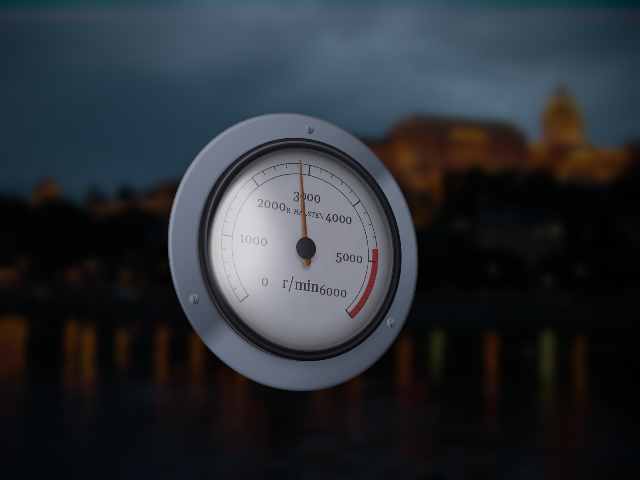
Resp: 2800
